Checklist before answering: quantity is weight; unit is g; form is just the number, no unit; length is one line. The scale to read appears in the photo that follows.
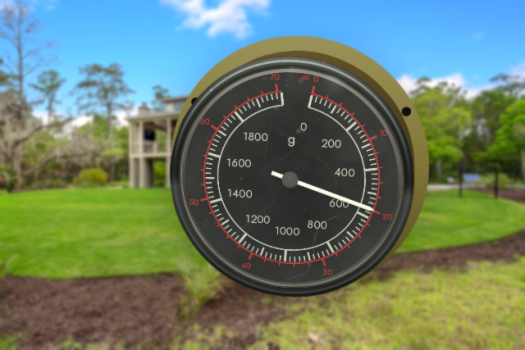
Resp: 560
